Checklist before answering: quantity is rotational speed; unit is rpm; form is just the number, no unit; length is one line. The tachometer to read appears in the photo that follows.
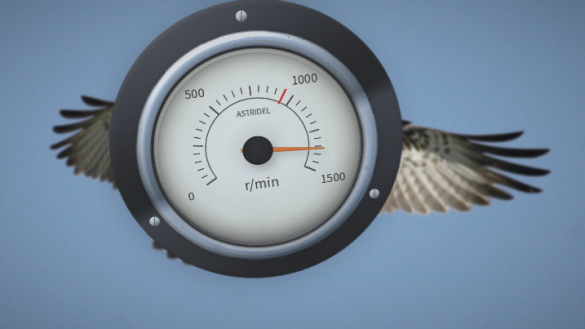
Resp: 1350
